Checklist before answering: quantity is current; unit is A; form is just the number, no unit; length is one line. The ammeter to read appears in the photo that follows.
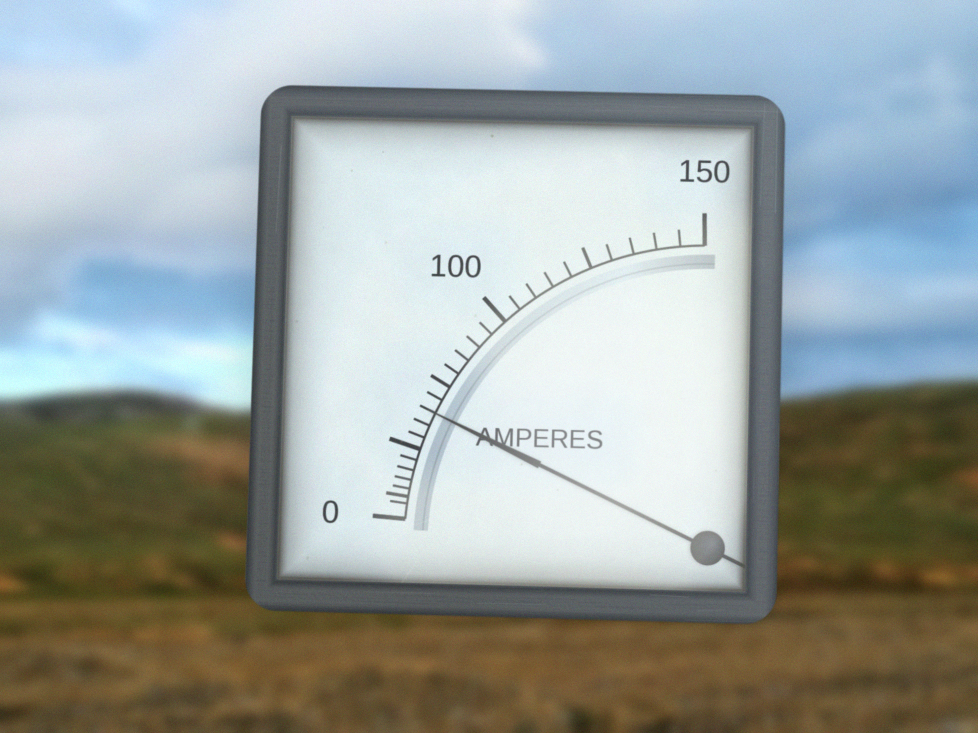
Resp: 65
